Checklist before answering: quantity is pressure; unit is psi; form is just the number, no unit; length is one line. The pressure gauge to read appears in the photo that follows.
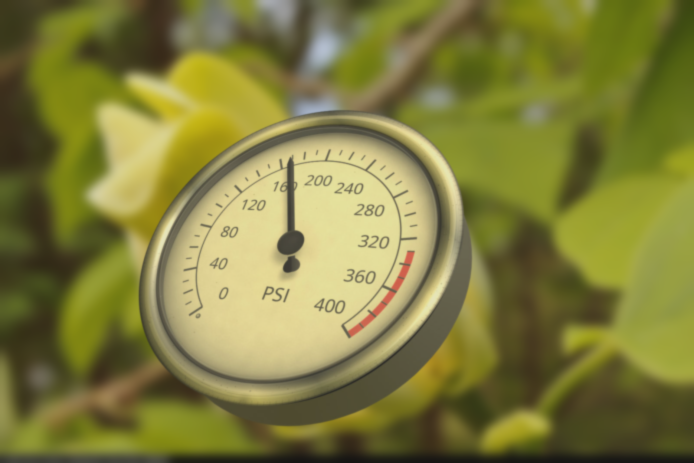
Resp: 170
